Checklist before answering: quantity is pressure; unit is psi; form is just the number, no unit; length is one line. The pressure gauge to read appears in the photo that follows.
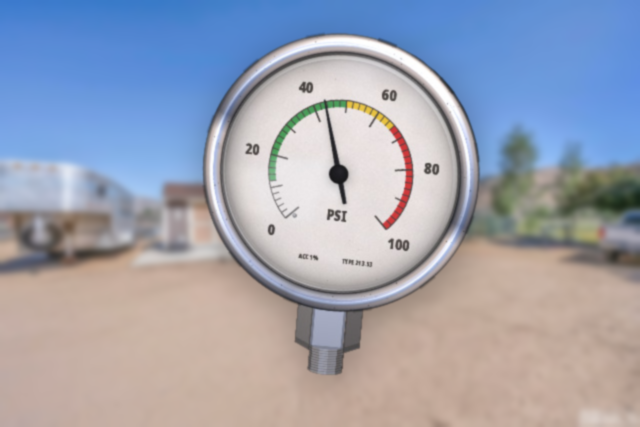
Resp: 44
